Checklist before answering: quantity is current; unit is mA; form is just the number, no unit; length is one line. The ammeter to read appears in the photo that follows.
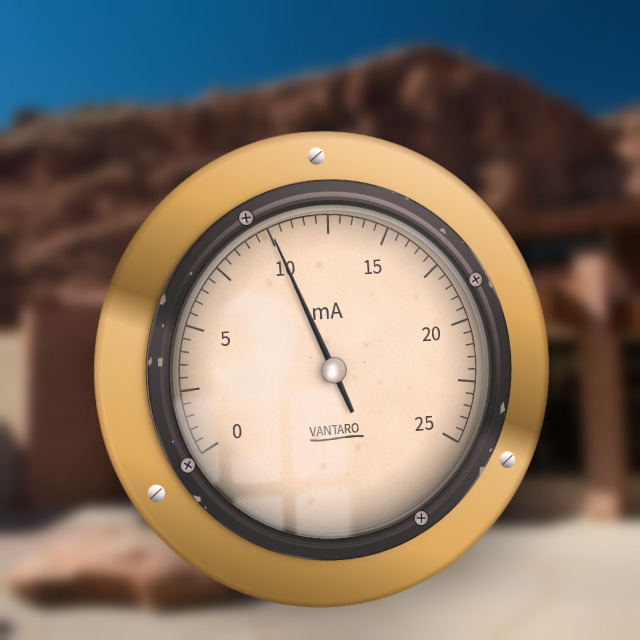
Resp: 10
